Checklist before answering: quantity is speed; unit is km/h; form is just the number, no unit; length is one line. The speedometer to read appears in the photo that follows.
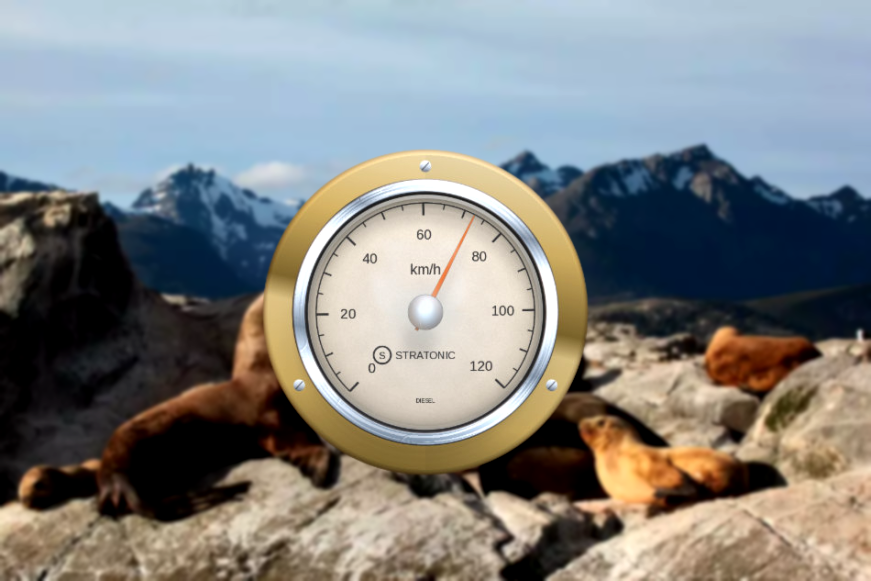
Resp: 72.5
